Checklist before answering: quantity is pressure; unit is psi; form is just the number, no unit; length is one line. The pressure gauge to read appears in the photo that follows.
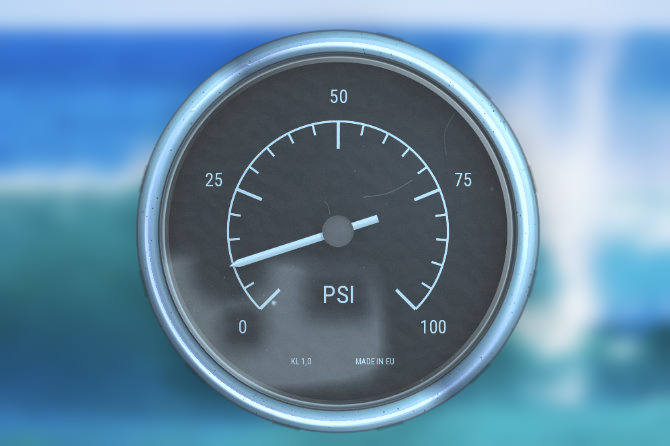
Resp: 10
